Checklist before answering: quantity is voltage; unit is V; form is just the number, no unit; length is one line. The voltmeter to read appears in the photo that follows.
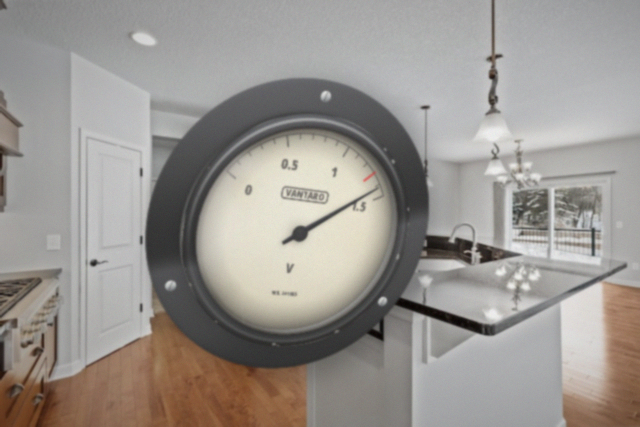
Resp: 1.4
